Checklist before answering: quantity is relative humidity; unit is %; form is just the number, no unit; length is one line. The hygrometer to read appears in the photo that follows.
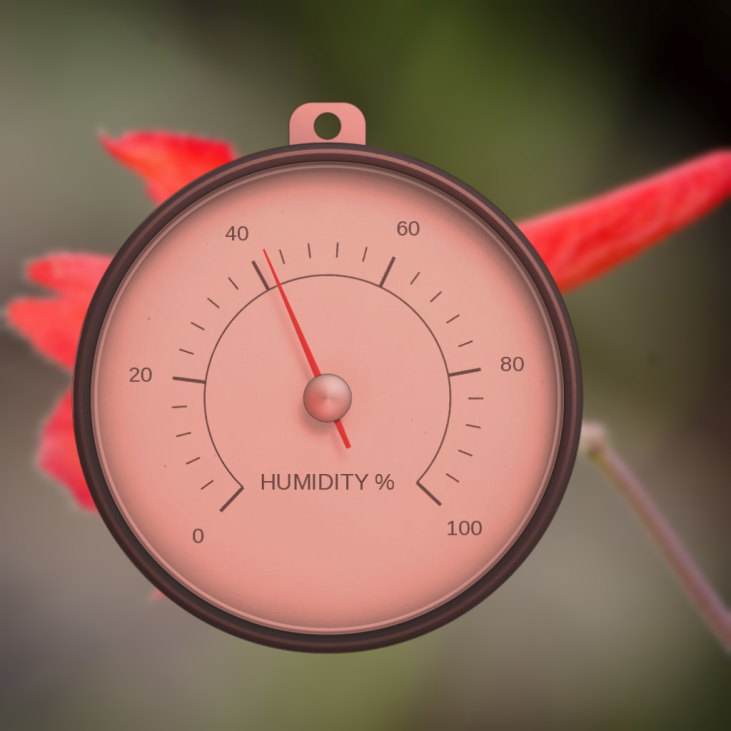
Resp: 42
